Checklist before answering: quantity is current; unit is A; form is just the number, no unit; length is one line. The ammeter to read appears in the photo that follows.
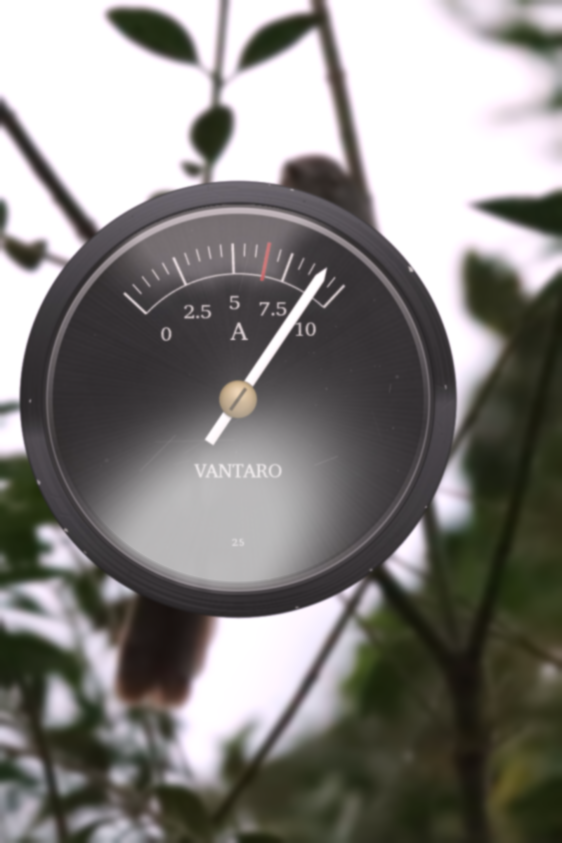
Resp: 9
